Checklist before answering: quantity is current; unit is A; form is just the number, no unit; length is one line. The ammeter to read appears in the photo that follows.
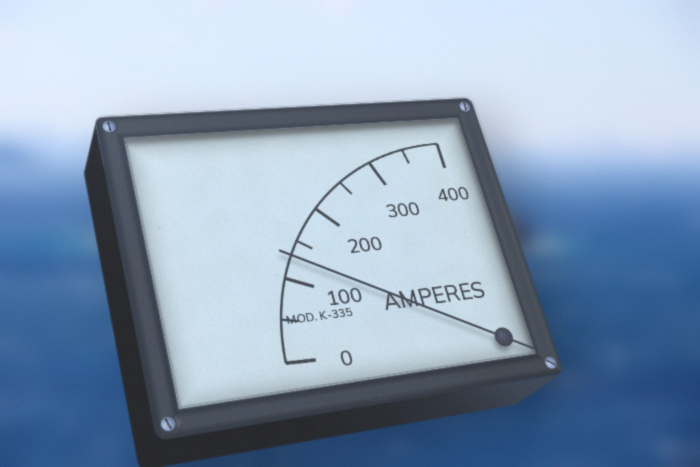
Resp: 125
